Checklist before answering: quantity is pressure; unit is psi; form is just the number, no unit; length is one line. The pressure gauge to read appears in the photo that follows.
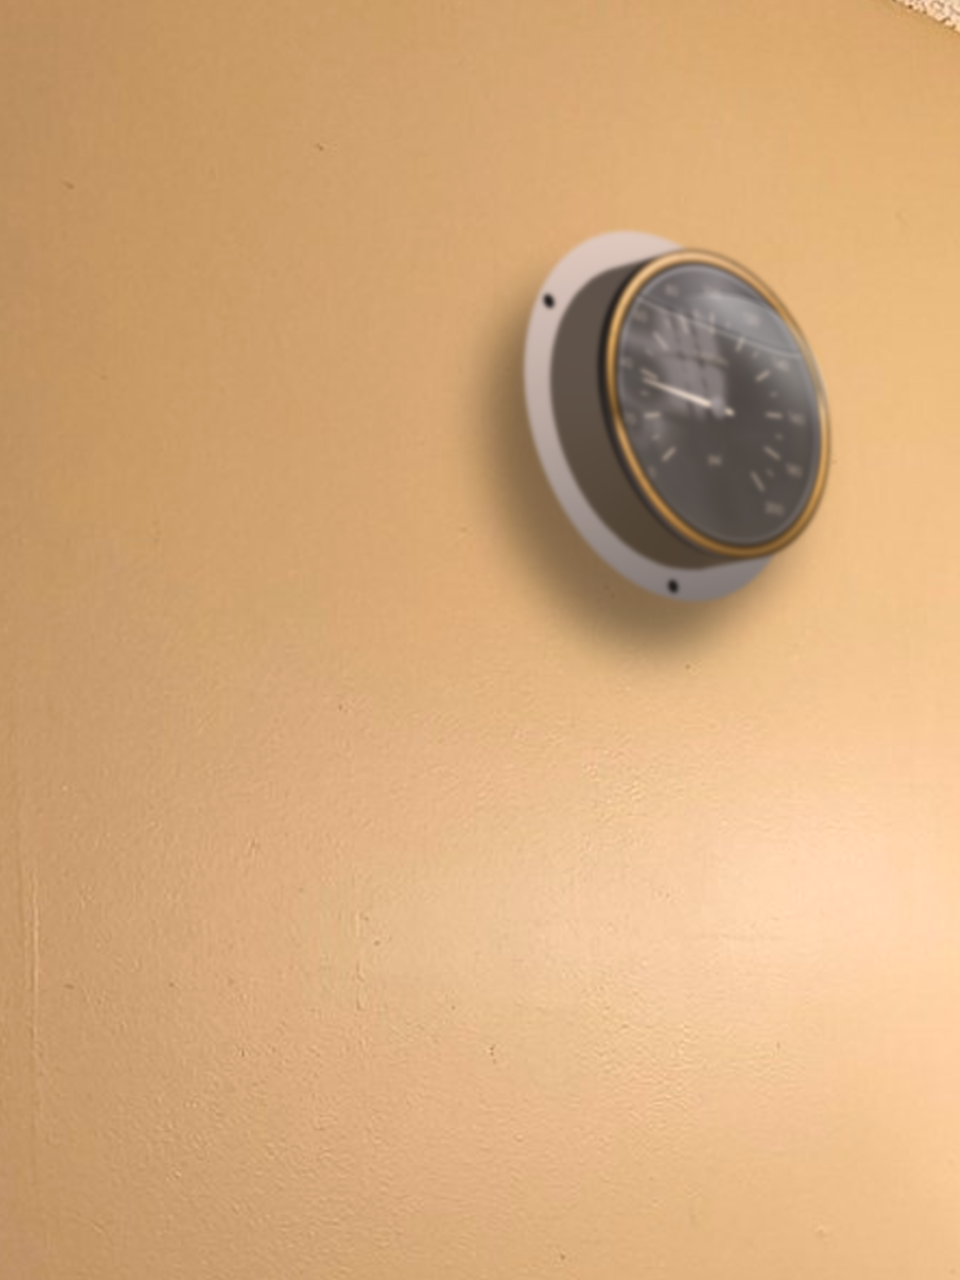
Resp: 35
